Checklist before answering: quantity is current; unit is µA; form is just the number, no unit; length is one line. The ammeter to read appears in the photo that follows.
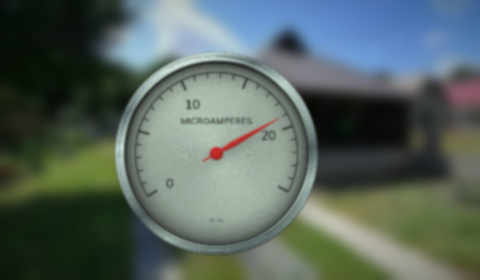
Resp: 19
